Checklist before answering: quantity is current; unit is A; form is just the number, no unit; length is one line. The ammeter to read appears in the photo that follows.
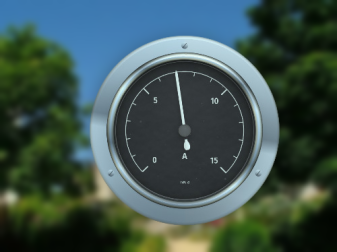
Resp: 7
